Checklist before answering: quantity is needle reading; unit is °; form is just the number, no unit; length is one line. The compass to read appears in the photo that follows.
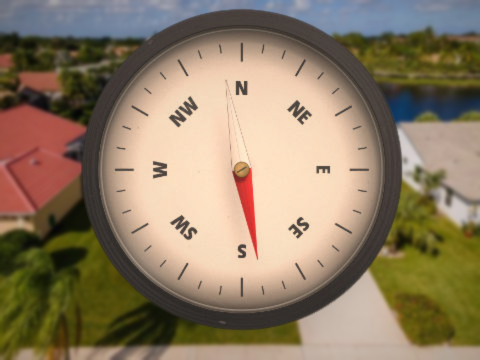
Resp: 170
